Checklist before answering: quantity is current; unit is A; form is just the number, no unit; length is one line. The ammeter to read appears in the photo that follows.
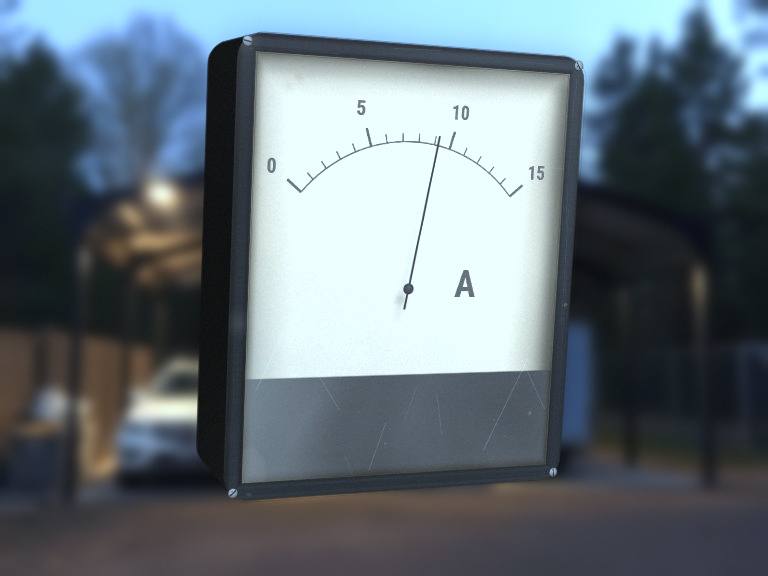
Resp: 9
